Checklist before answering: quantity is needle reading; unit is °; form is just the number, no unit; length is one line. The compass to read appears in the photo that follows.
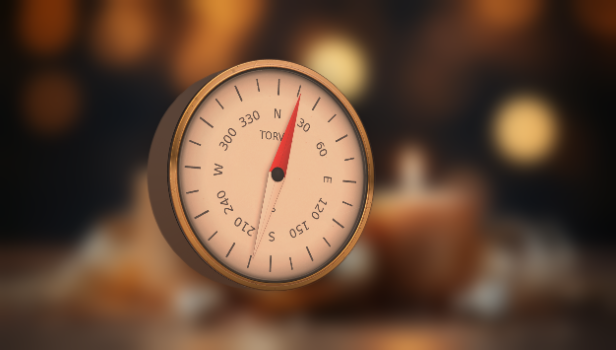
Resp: 15
